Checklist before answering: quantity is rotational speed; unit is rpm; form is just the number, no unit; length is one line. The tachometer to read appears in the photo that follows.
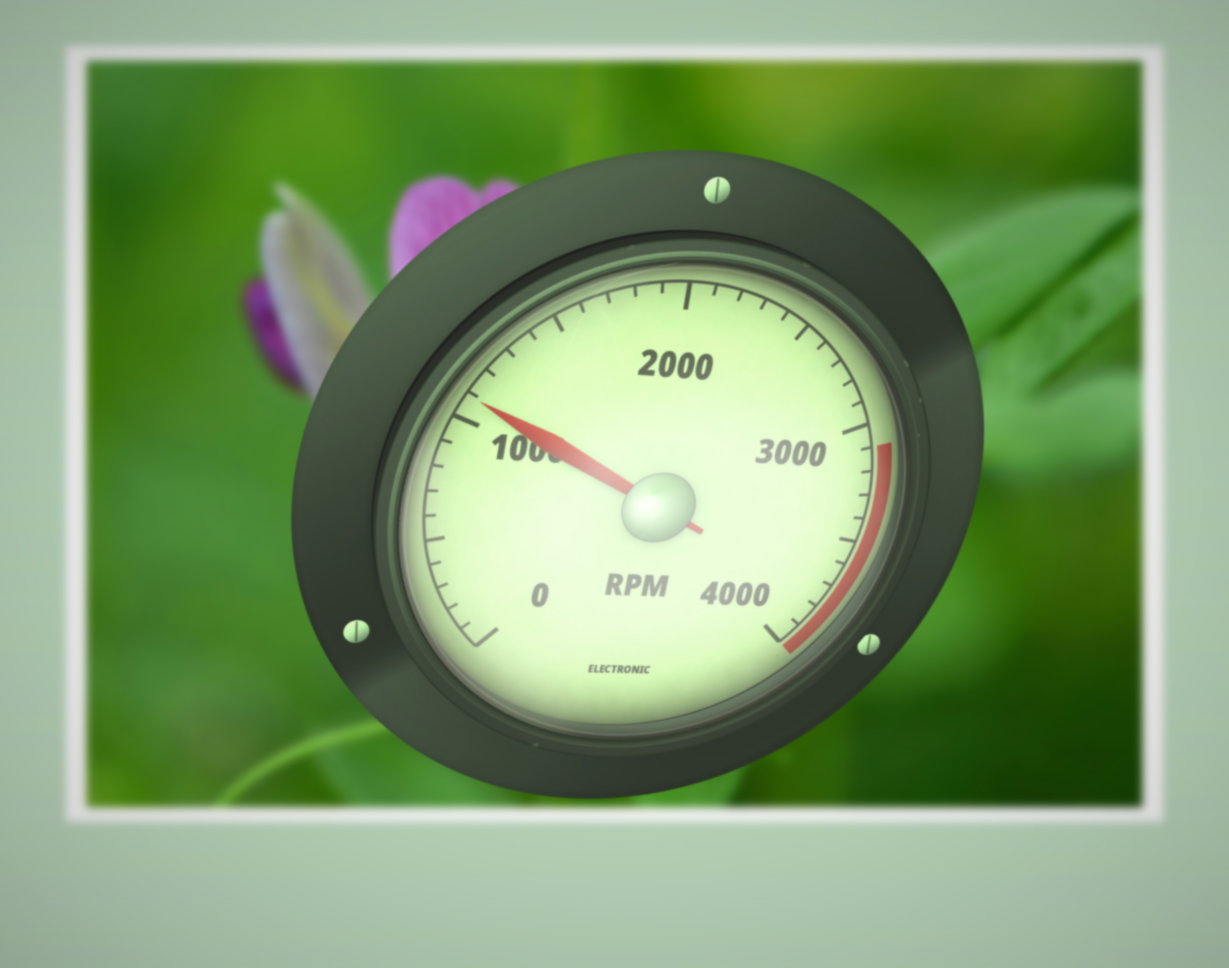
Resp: 1100
